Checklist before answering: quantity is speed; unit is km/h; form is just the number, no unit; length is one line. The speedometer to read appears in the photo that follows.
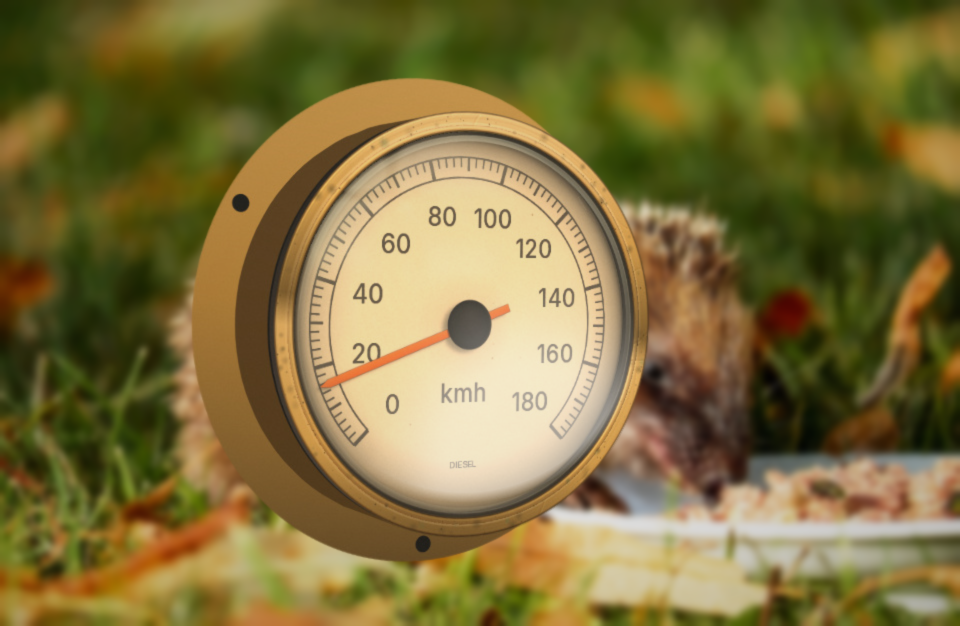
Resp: 16
